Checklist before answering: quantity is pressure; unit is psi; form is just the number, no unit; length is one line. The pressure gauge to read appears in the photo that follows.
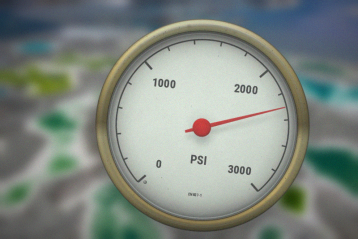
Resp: 2300
